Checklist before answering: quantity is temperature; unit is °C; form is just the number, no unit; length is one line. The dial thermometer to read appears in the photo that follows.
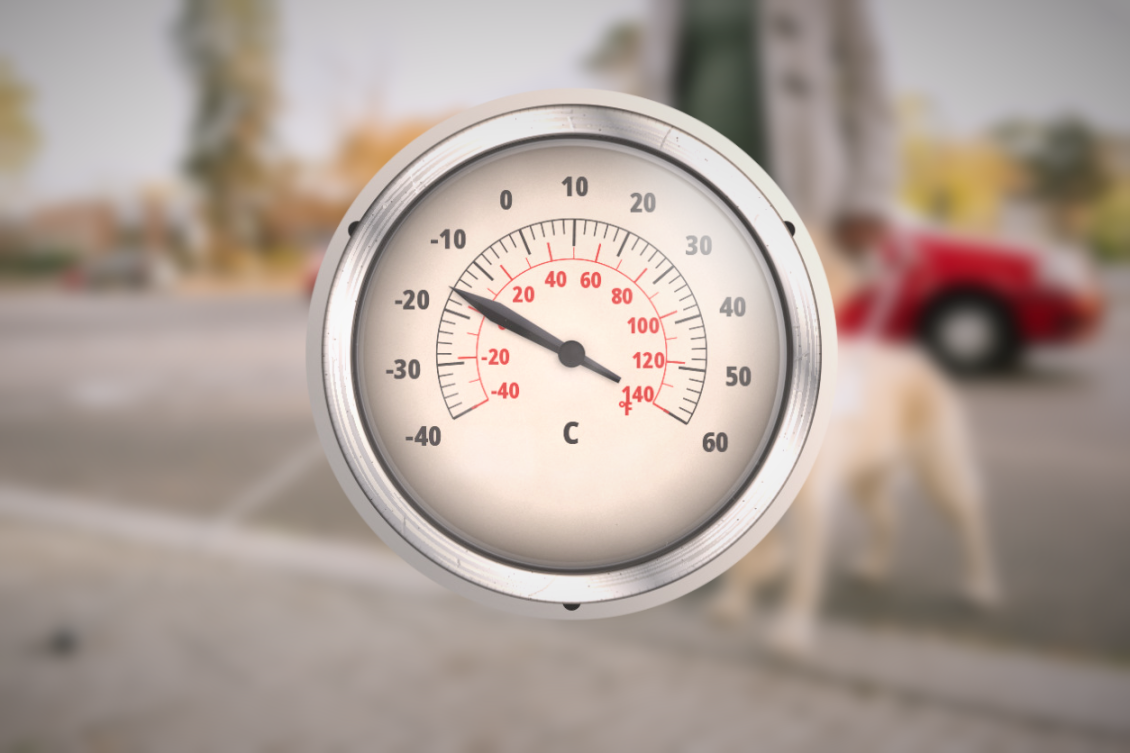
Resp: -16
